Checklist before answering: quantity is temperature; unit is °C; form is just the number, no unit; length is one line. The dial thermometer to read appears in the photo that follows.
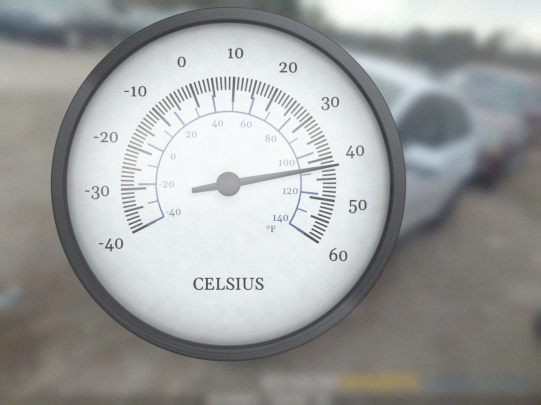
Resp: 42
